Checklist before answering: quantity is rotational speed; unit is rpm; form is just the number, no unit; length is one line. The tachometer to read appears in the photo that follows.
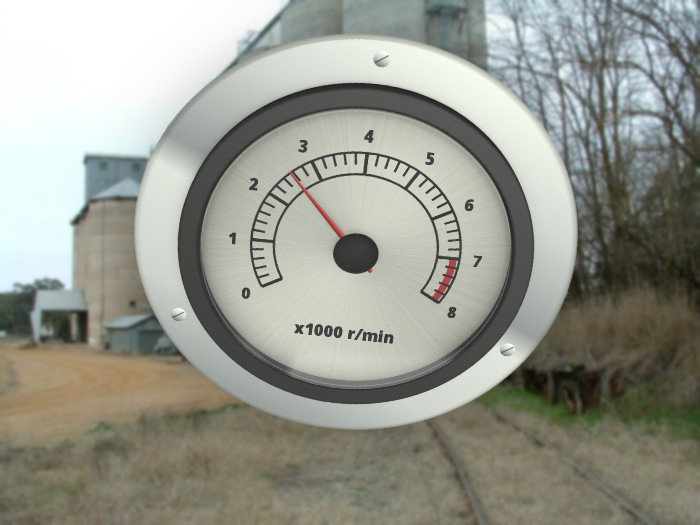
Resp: 2600
